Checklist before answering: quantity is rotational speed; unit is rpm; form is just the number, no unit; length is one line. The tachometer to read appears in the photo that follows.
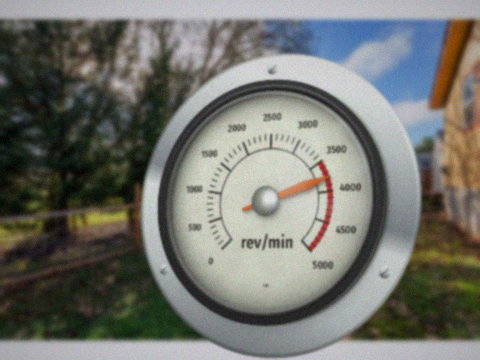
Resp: 3800
